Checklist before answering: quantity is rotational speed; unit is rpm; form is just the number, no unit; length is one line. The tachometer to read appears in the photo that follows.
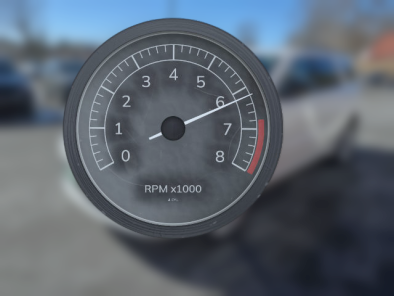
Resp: 6200
